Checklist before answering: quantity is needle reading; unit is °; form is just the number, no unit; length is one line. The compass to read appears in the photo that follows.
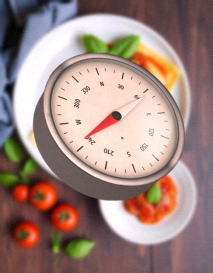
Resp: 245
